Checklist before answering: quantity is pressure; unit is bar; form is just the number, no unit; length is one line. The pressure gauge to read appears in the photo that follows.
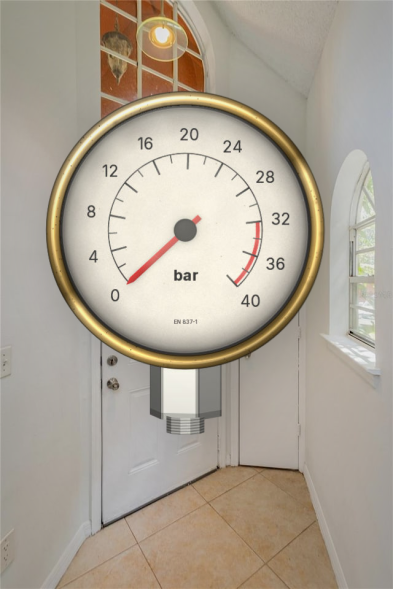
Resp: 0
